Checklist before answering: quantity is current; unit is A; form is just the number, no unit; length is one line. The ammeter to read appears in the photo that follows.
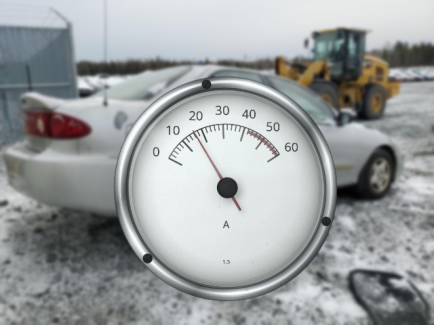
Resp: 16
